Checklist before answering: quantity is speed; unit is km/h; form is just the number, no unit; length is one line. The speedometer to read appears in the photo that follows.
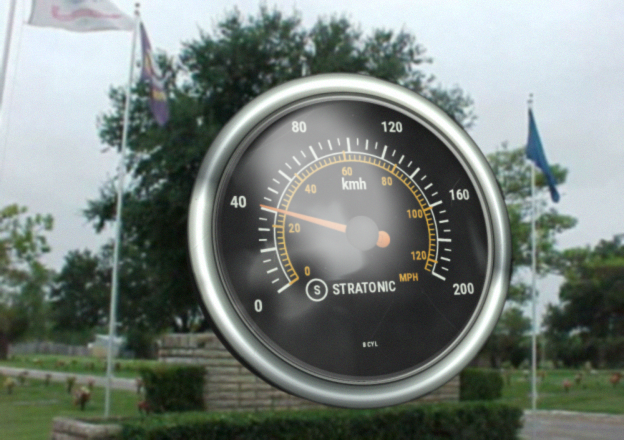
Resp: 40
